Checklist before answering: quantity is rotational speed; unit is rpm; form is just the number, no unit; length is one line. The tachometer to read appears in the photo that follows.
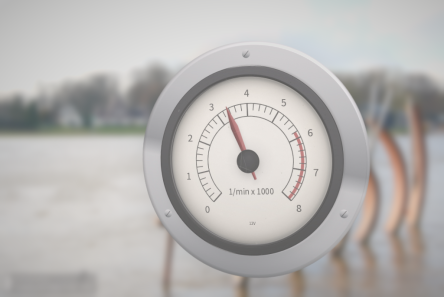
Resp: 3400
